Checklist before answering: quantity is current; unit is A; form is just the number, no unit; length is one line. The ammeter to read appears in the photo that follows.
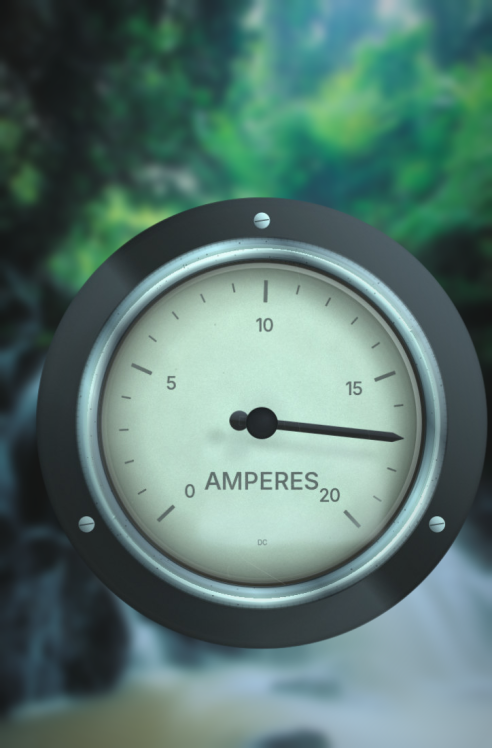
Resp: 17
